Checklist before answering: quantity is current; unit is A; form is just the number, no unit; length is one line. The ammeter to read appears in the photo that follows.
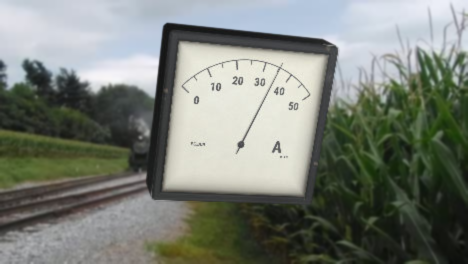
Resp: 35
